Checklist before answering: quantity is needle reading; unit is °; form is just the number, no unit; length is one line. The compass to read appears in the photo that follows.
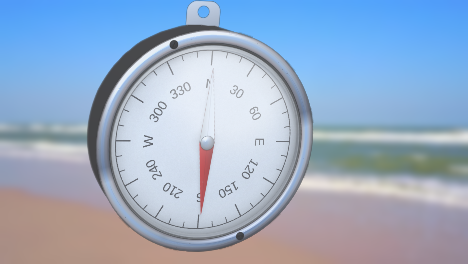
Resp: 180
